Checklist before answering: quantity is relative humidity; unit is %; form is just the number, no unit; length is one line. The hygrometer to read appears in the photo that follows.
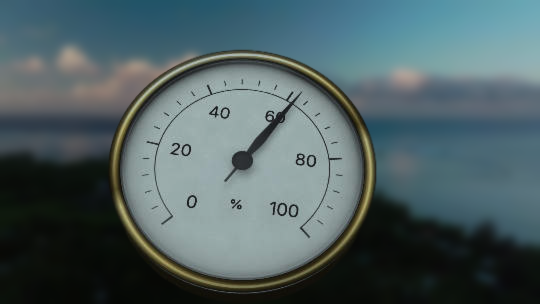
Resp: 62
